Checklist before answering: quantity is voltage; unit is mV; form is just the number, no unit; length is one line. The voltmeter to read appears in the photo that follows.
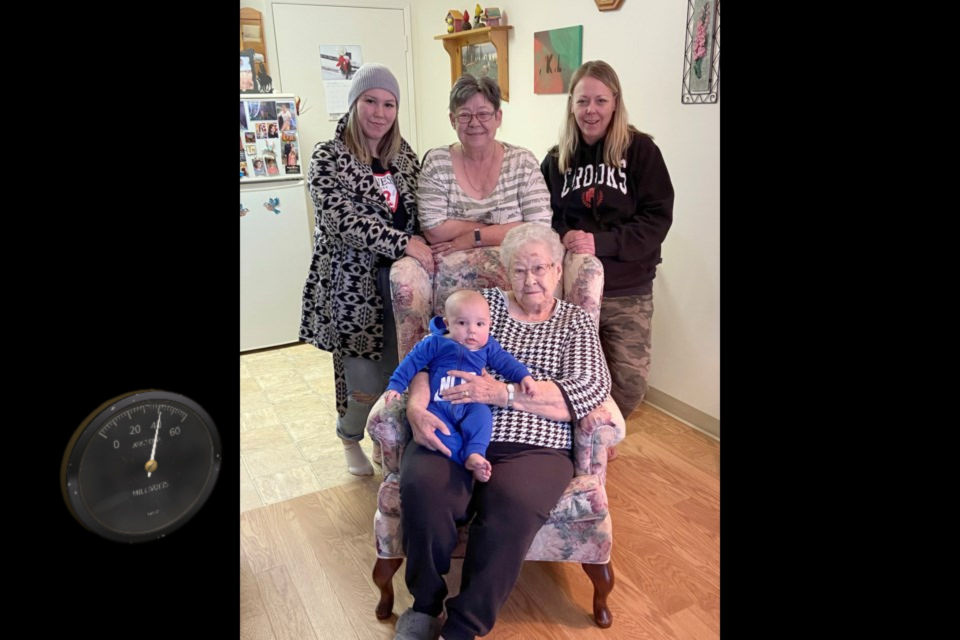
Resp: 40
